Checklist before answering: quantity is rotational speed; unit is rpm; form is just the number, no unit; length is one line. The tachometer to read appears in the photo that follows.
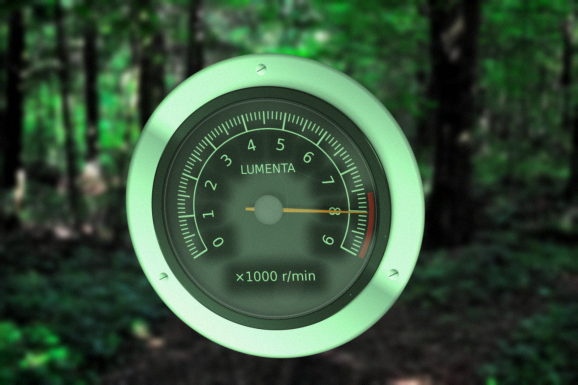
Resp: 8000
